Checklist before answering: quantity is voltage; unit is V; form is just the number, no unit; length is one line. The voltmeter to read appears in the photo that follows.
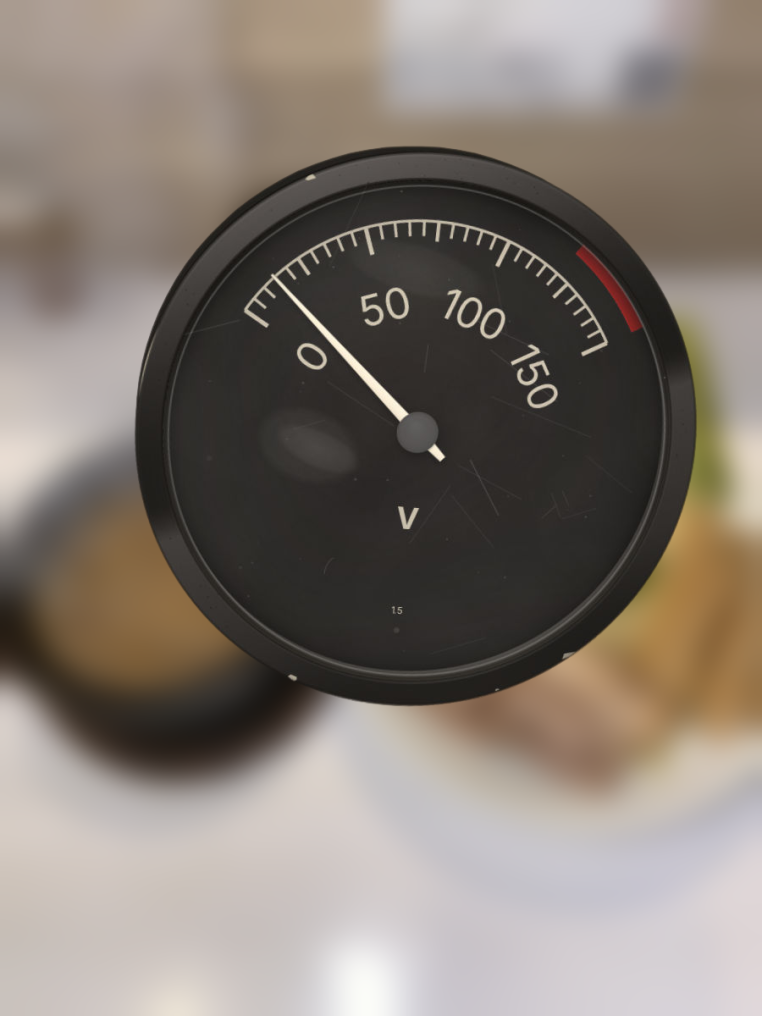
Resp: 15
